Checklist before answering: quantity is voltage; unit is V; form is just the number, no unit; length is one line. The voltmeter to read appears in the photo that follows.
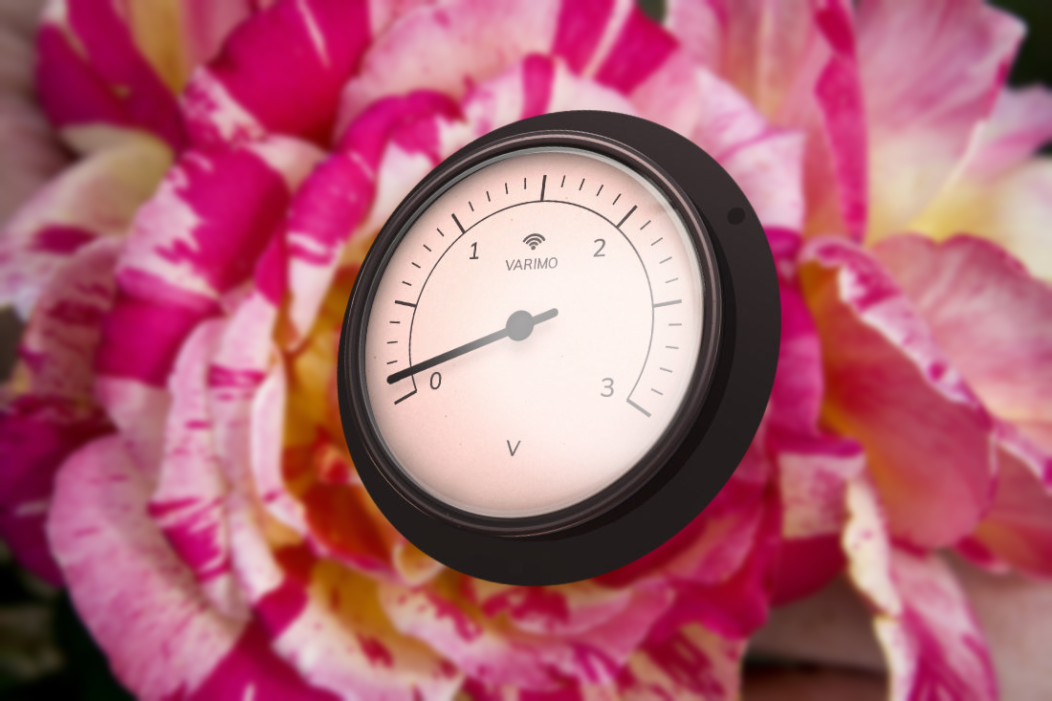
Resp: 0.1
